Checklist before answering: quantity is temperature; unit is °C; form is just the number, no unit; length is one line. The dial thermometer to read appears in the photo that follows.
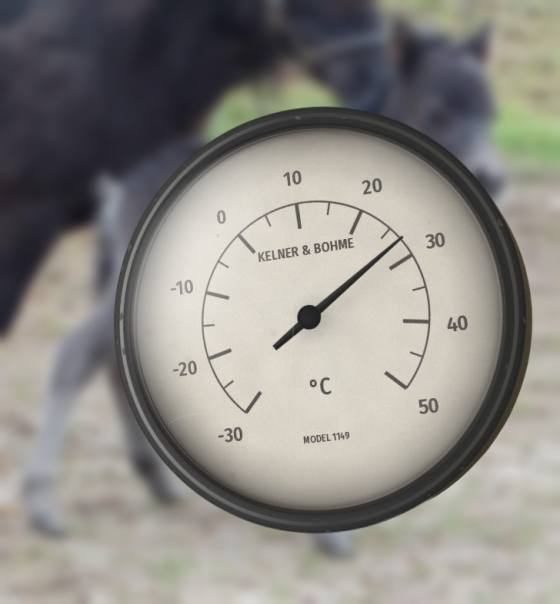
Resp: 27.5
